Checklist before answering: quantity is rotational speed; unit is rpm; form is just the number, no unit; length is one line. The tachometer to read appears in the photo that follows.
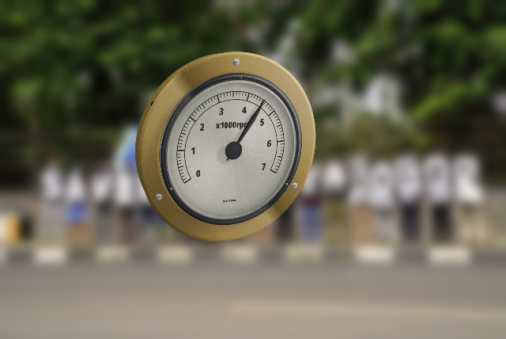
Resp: 4500
